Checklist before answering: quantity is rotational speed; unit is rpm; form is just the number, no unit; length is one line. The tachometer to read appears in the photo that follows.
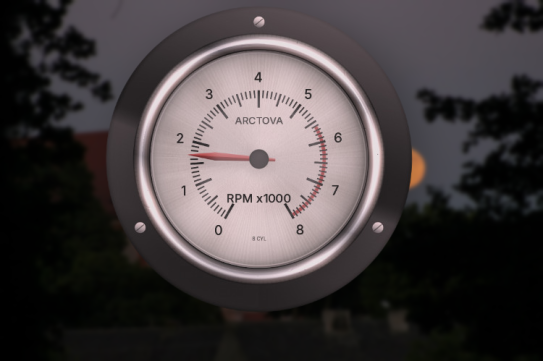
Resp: 1700
